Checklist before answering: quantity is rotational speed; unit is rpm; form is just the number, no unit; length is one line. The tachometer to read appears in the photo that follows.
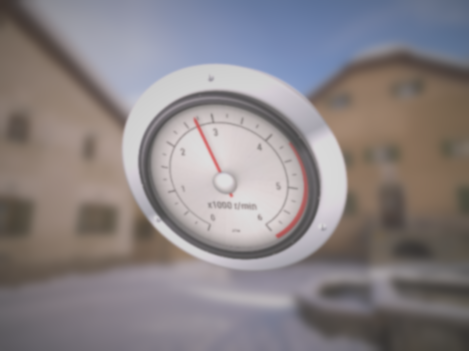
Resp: 2750
